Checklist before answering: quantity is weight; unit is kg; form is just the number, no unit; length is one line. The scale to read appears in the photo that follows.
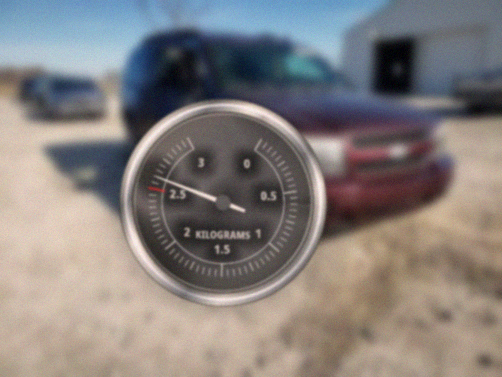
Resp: 2.6
